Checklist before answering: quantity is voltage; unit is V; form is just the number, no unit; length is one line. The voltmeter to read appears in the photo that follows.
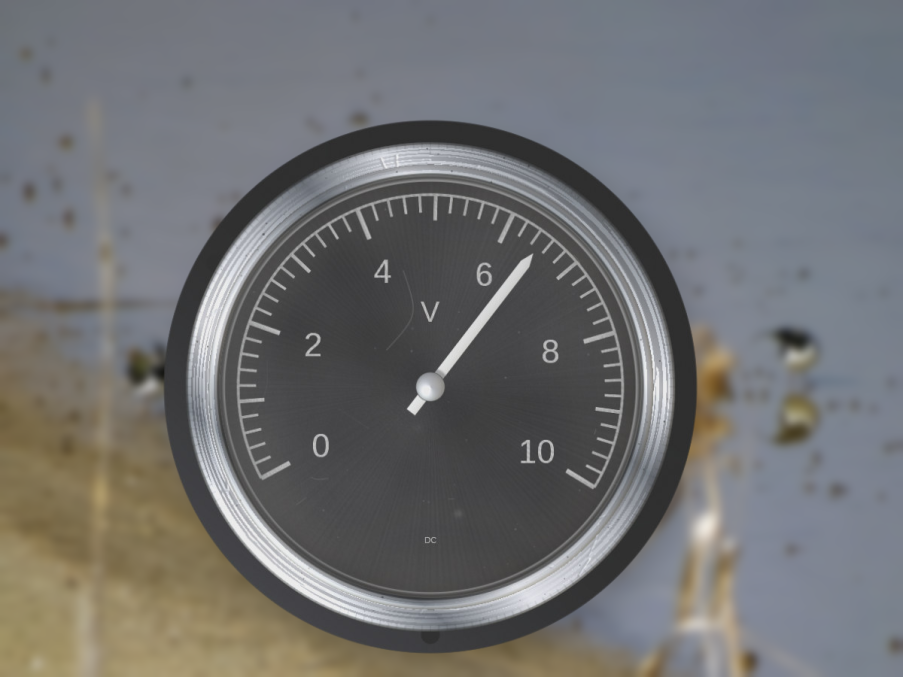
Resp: 6.5
